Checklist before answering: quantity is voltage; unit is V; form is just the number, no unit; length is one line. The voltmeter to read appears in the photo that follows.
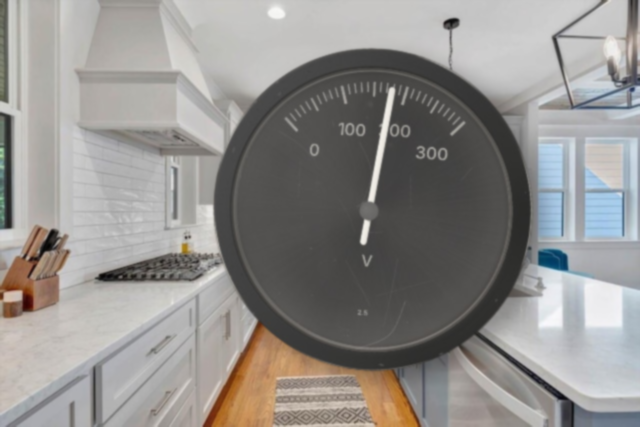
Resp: 180
